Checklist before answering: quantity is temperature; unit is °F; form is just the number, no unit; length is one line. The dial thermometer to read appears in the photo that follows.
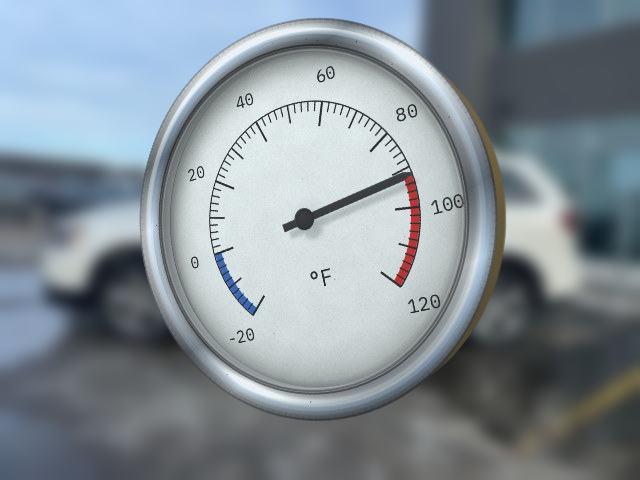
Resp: 92
